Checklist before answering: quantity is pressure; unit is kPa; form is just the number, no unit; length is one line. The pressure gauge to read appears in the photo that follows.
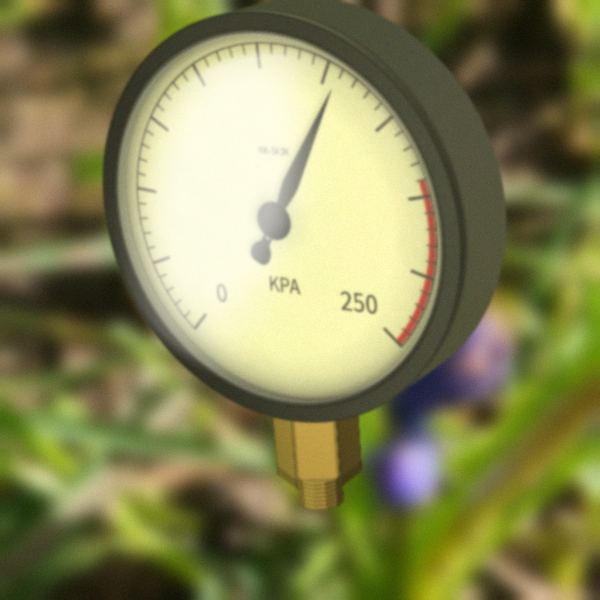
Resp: 155
